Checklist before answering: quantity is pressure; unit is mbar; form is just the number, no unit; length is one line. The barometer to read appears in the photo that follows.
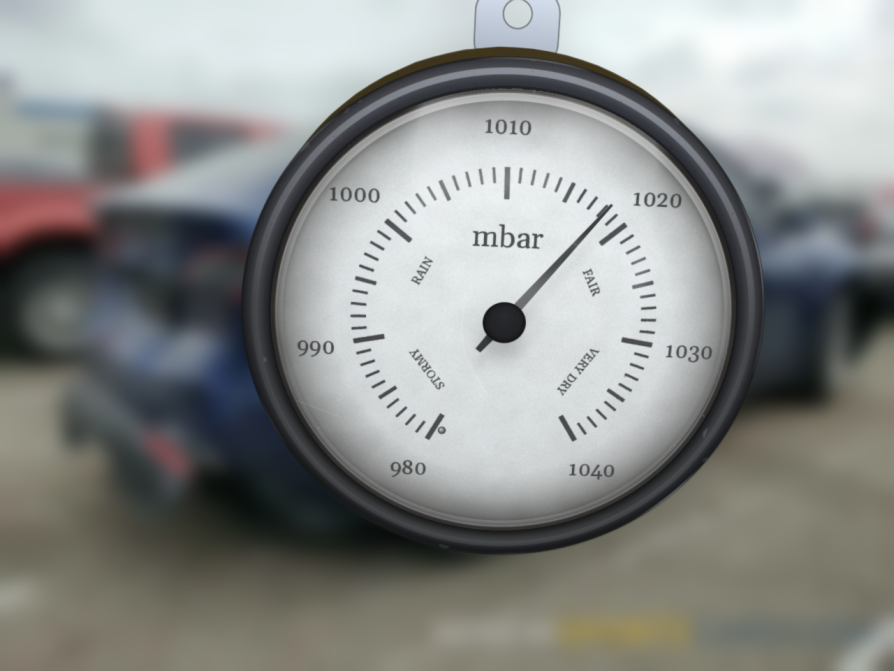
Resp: 1018
